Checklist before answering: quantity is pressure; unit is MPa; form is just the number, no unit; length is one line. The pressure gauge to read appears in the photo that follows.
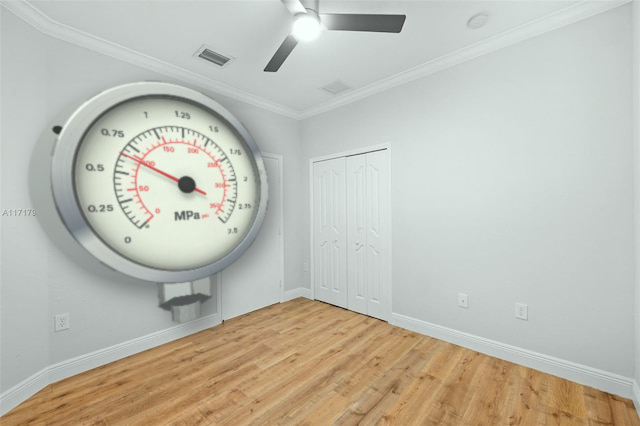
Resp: 0.65
